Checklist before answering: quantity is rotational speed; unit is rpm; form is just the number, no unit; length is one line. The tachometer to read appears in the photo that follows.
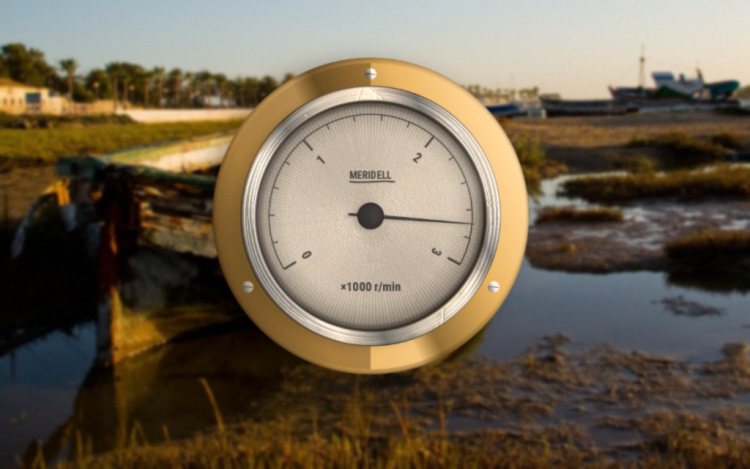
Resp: 2700
